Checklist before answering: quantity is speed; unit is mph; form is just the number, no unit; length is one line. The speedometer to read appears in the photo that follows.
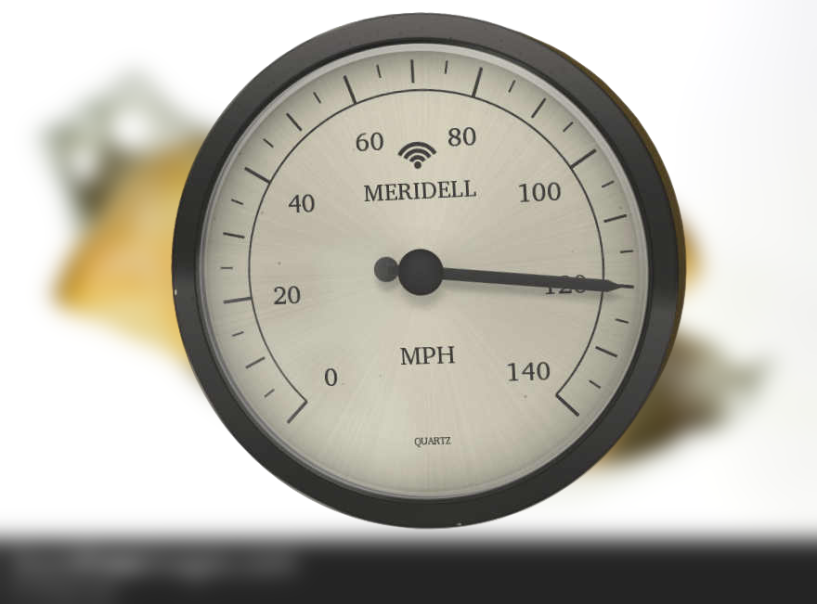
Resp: 120
